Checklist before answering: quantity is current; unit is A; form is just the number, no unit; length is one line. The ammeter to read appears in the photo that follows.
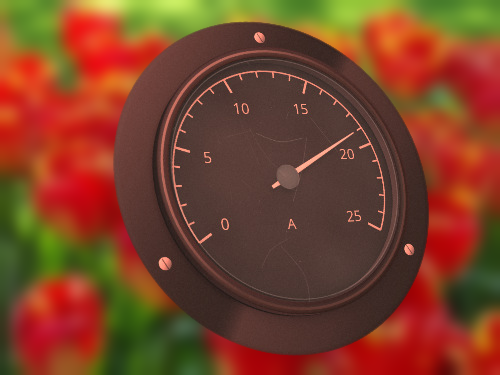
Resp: 19
